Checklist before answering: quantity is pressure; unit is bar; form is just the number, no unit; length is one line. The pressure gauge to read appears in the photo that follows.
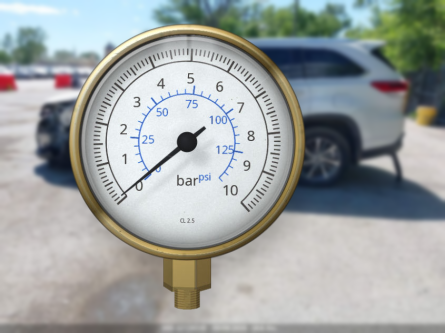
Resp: 0.1
